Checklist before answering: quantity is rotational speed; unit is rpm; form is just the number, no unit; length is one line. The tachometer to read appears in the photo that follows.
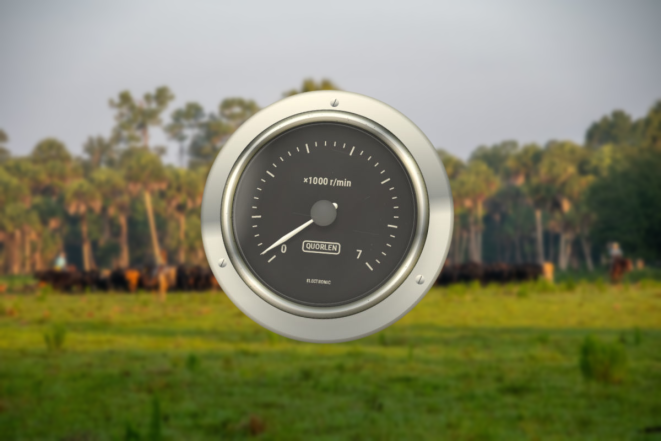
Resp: 200
